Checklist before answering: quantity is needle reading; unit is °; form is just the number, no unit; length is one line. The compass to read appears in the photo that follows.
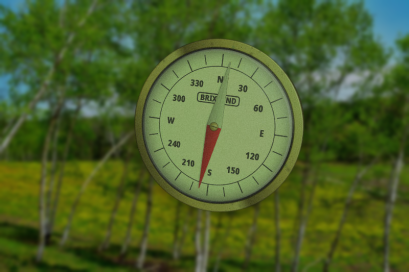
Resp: 187.5
